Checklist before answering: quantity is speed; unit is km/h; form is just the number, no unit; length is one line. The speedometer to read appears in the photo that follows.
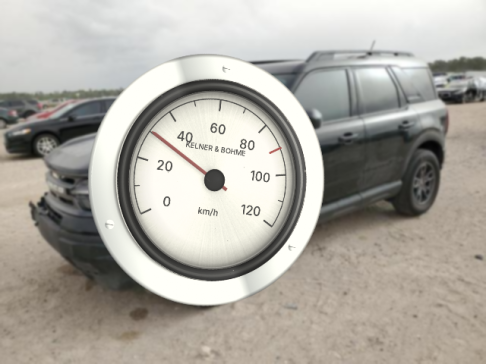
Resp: 30
